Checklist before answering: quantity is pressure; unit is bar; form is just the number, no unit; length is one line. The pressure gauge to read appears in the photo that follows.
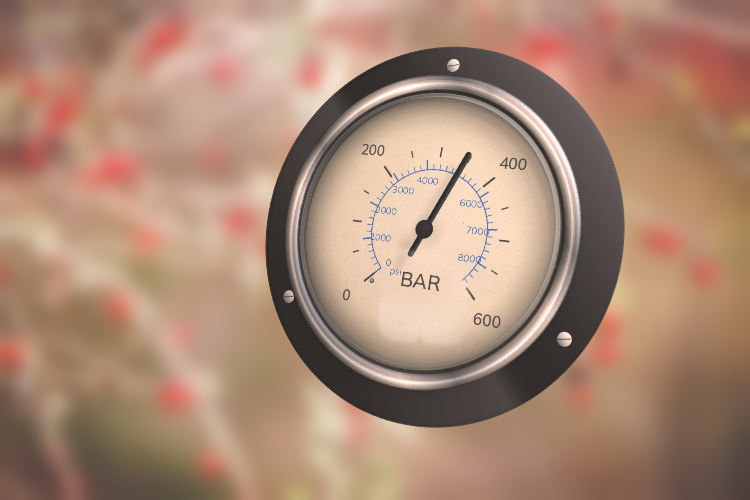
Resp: 350
